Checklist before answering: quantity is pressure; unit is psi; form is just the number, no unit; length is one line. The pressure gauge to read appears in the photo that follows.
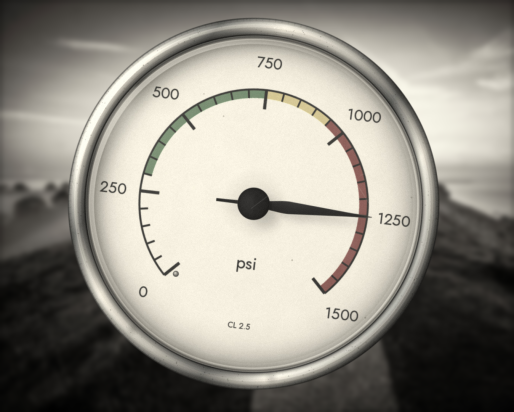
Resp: 1250
